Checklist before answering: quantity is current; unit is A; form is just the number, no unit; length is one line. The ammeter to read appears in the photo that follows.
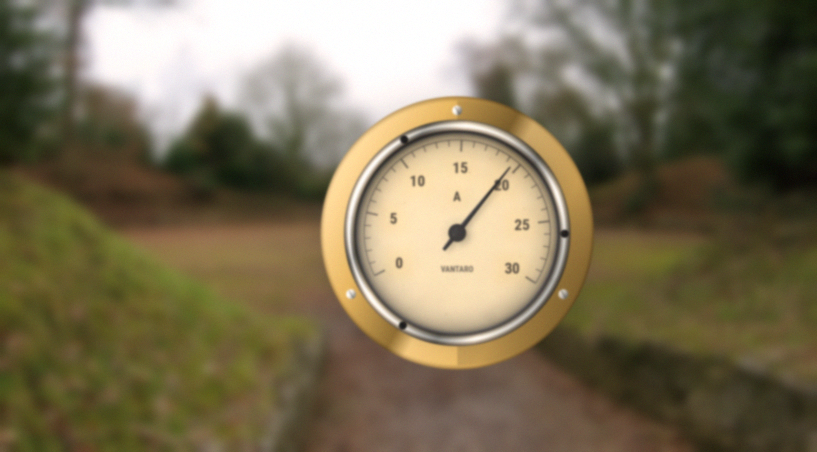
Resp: 19.5
